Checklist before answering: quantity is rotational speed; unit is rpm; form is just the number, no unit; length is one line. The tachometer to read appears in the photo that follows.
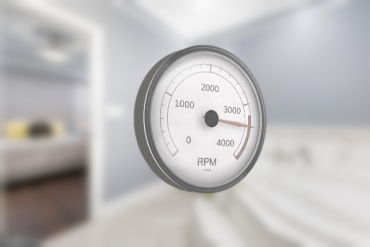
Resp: 3400
